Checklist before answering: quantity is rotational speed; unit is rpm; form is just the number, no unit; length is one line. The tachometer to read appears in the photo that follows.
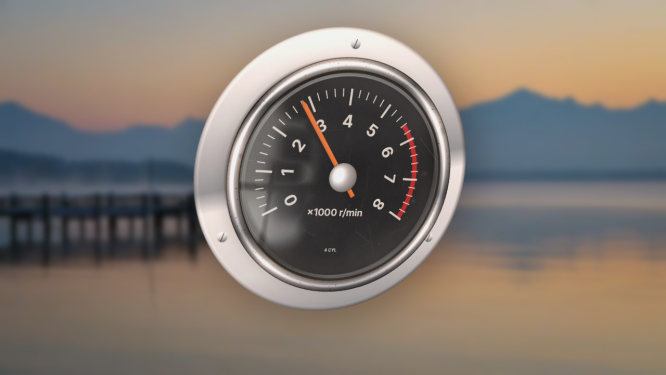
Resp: 2800
